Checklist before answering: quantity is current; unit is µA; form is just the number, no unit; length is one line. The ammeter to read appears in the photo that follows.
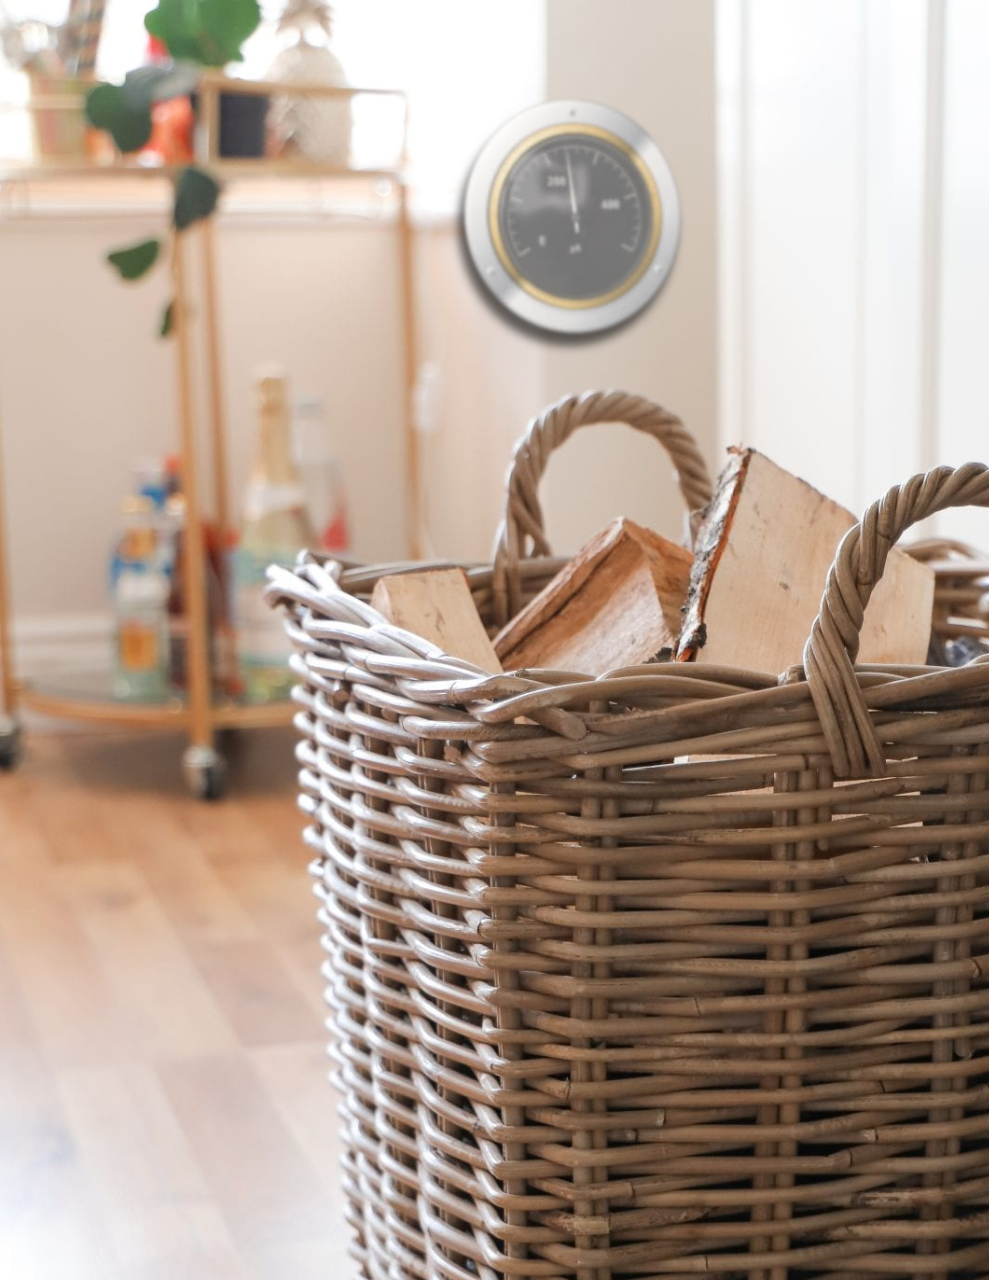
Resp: 240
